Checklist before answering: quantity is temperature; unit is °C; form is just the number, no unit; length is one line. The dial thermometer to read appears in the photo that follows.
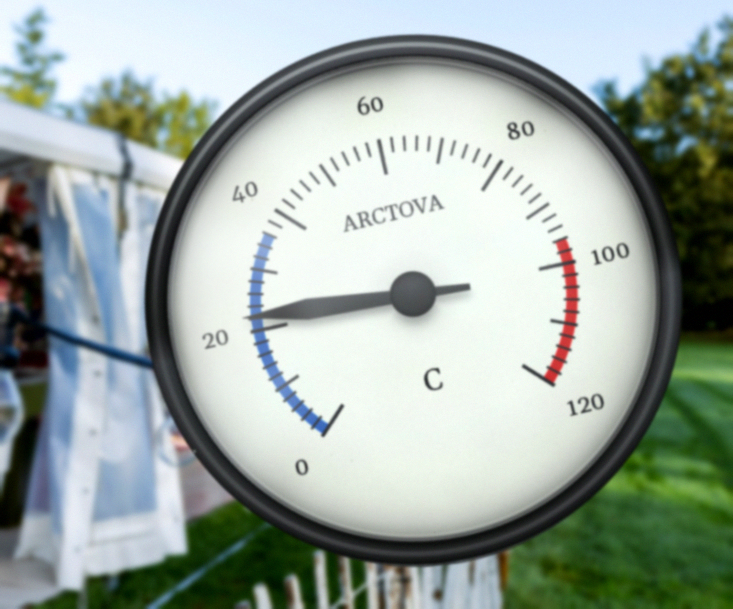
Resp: 22
